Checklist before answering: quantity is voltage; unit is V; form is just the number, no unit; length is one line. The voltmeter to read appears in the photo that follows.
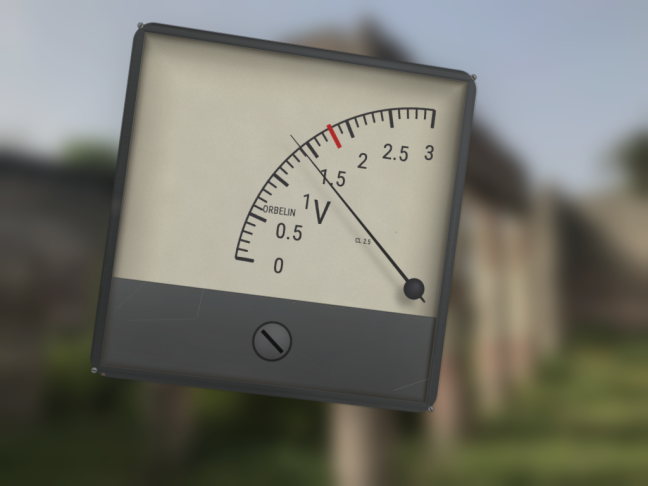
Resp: 1.4
